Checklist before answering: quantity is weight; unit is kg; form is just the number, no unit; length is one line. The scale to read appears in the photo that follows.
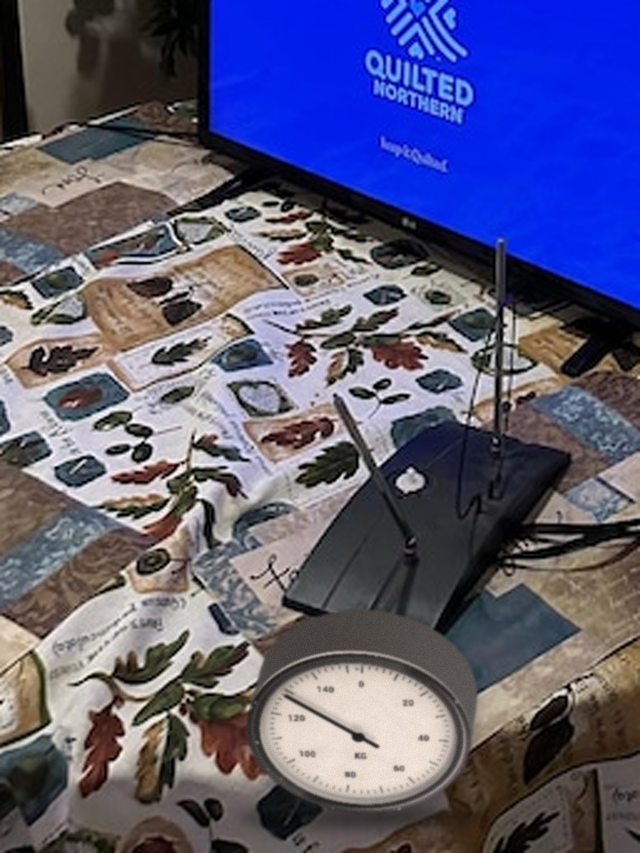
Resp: 130
